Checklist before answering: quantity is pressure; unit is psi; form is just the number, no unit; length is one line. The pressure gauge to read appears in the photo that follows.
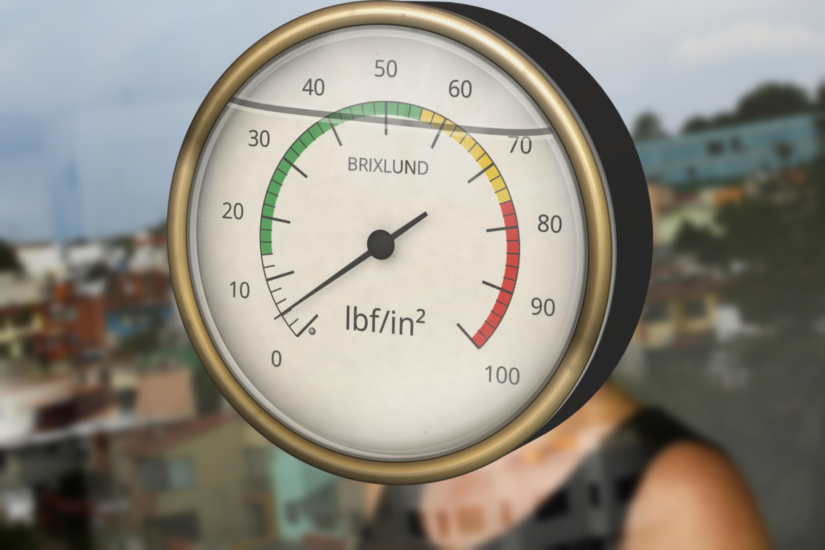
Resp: 4
